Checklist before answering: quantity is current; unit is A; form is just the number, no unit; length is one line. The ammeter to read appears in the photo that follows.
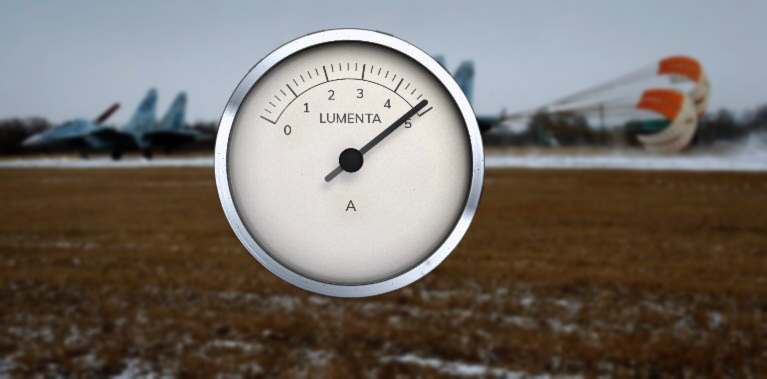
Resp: 4.8
